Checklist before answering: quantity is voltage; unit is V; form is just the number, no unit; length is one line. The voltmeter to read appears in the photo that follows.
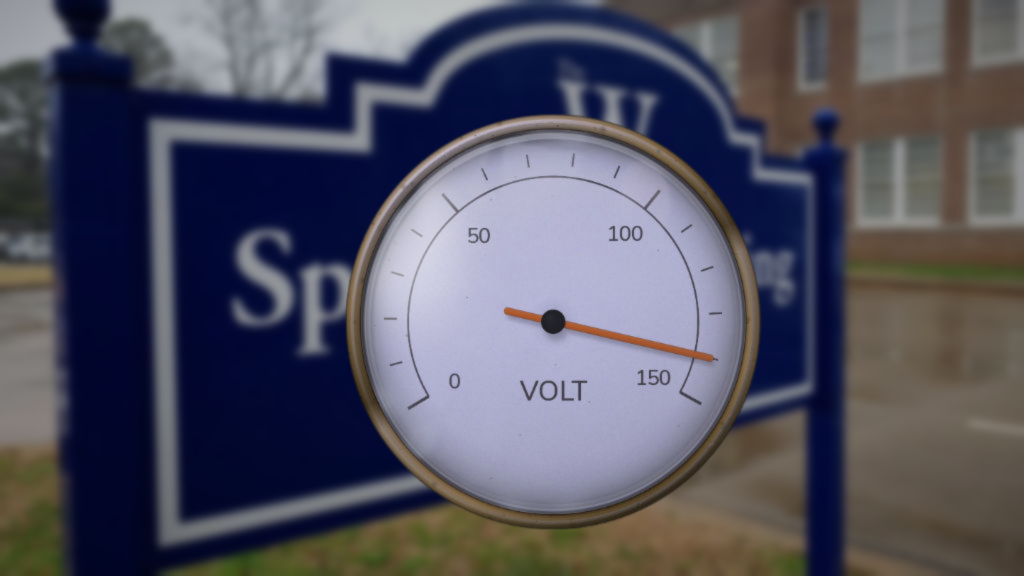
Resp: 140
